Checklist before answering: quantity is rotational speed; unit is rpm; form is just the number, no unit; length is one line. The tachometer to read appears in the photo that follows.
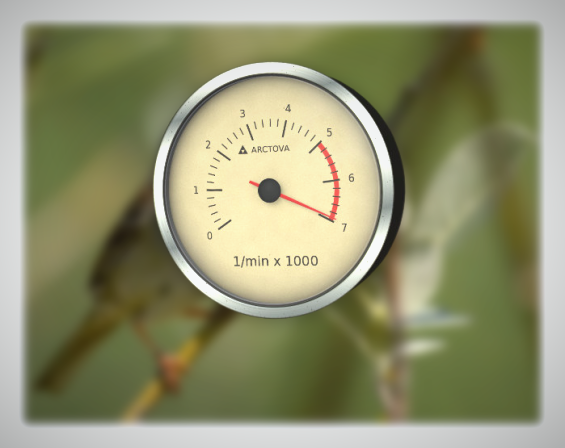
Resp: 6900
